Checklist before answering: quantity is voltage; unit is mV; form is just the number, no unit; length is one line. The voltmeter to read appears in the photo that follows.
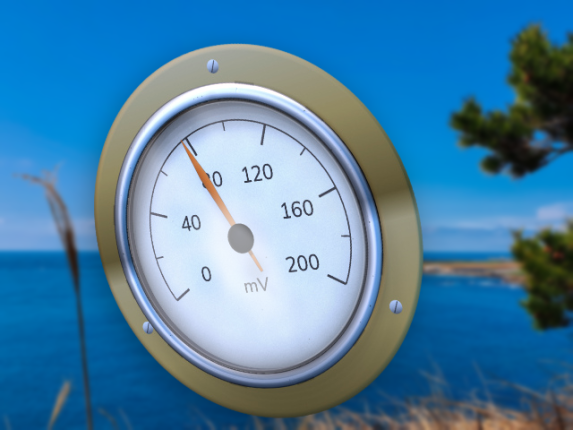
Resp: 80
